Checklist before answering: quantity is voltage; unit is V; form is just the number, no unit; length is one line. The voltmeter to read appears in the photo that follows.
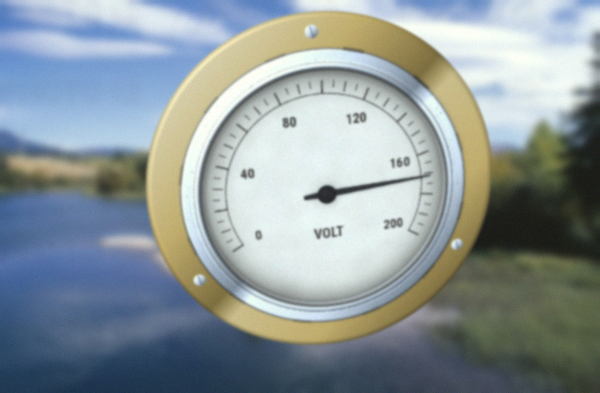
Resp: 170
